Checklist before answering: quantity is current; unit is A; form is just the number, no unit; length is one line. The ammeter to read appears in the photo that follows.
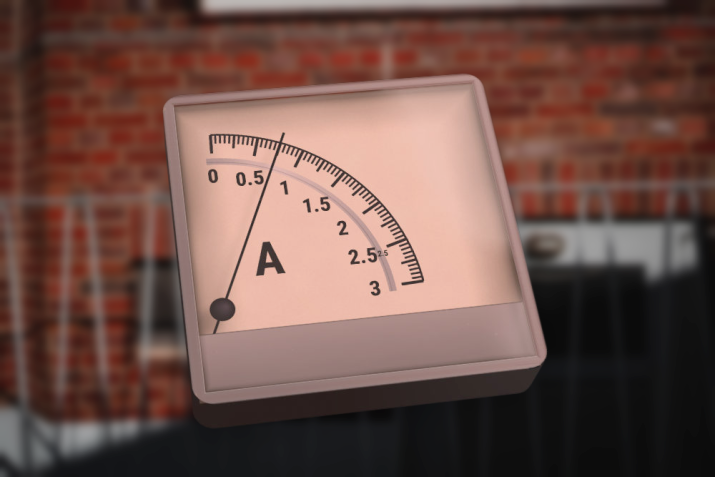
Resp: 0.75
